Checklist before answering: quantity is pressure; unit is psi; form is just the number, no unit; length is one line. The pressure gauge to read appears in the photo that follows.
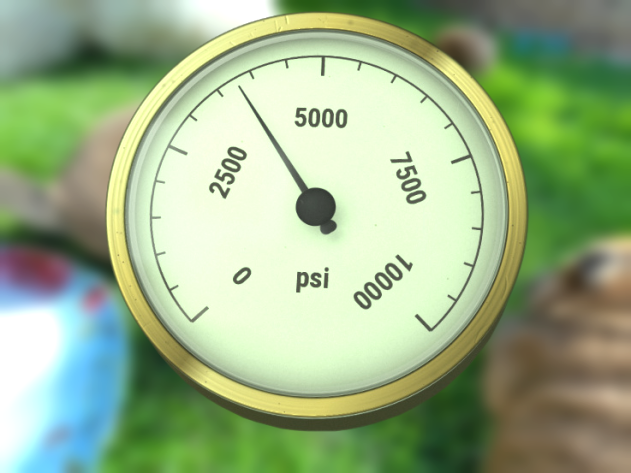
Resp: 3750
